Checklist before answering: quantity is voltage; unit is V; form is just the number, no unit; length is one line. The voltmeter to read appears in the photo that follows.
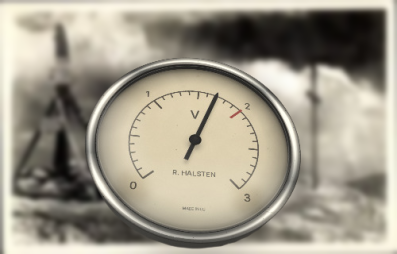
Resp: 1.7
